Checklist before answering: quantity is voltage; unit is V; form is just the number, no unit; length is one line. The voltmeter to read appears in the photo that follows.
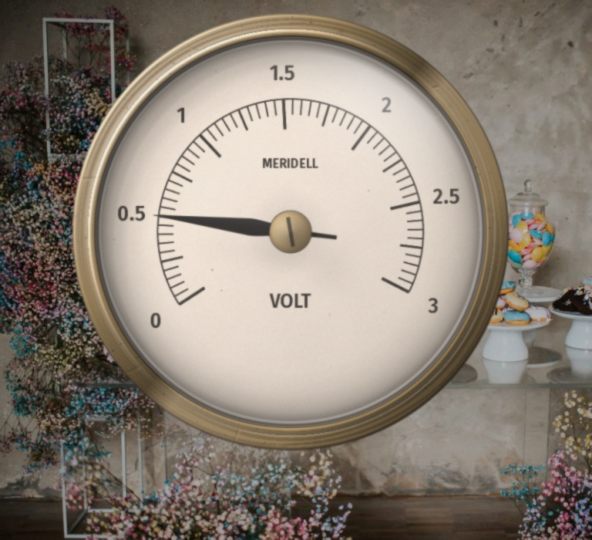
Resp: 0.5
